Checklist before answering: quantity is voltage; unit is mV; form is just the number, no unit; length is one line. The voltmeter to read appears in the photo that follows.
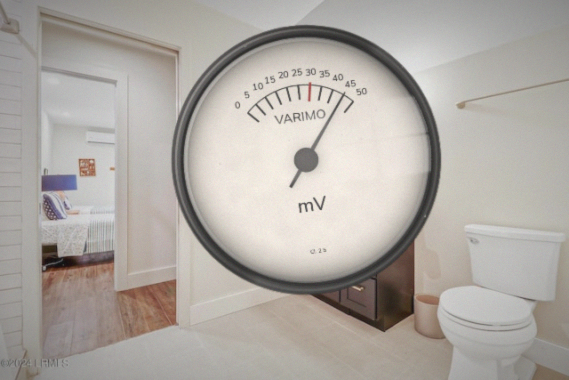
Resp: 45
